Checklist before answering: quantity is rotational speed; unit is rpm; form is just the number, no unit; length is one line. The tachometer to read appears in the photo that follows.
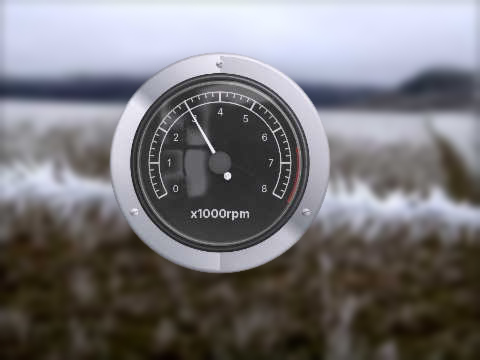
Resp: 3000
